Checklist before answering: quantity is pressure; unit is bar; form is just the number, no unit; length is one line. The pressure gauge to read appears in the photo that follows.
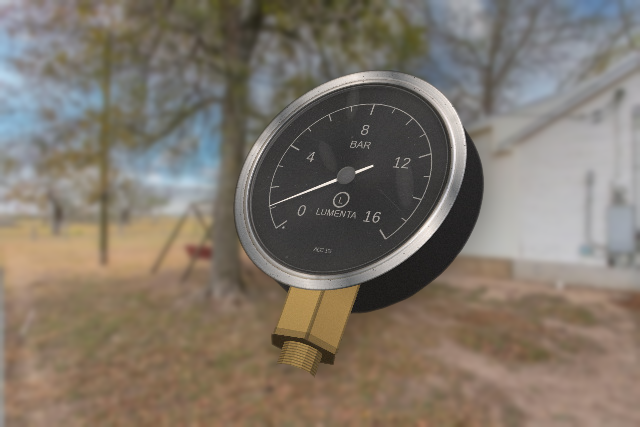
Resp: 1
